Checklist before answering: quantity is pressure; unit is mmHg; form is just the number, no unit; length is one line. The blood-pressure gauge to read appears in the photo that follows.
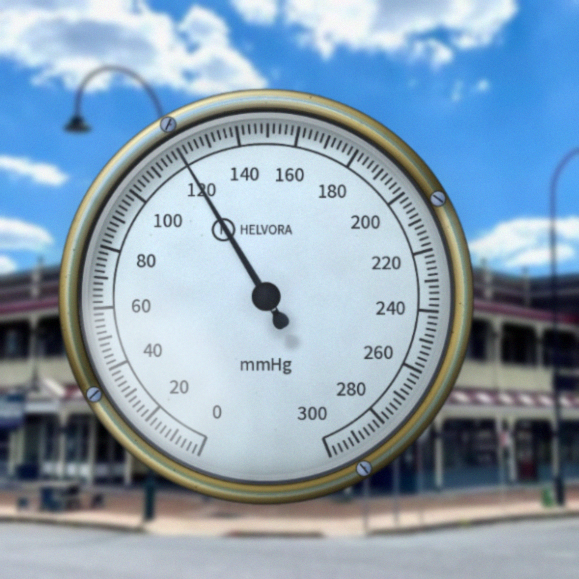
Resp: 120
